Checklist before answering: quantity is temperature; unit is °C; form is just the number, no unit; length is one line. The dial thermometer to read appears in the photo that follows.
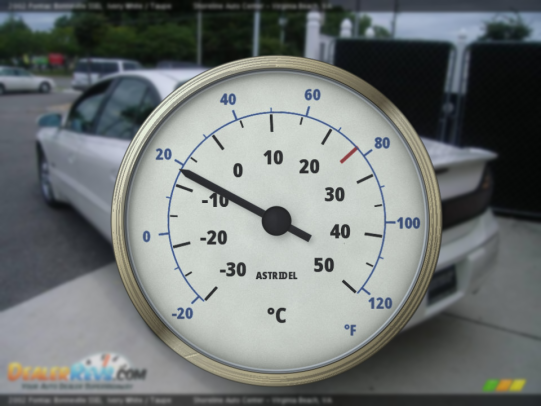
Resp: -7.5
